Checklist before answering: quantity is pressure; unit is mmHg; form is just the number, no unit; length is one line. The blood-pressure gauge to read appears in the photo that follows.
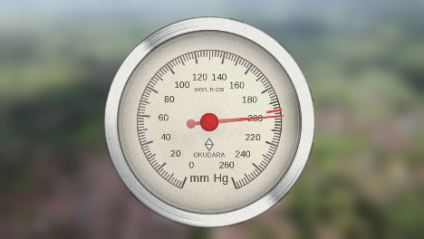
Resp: 200
